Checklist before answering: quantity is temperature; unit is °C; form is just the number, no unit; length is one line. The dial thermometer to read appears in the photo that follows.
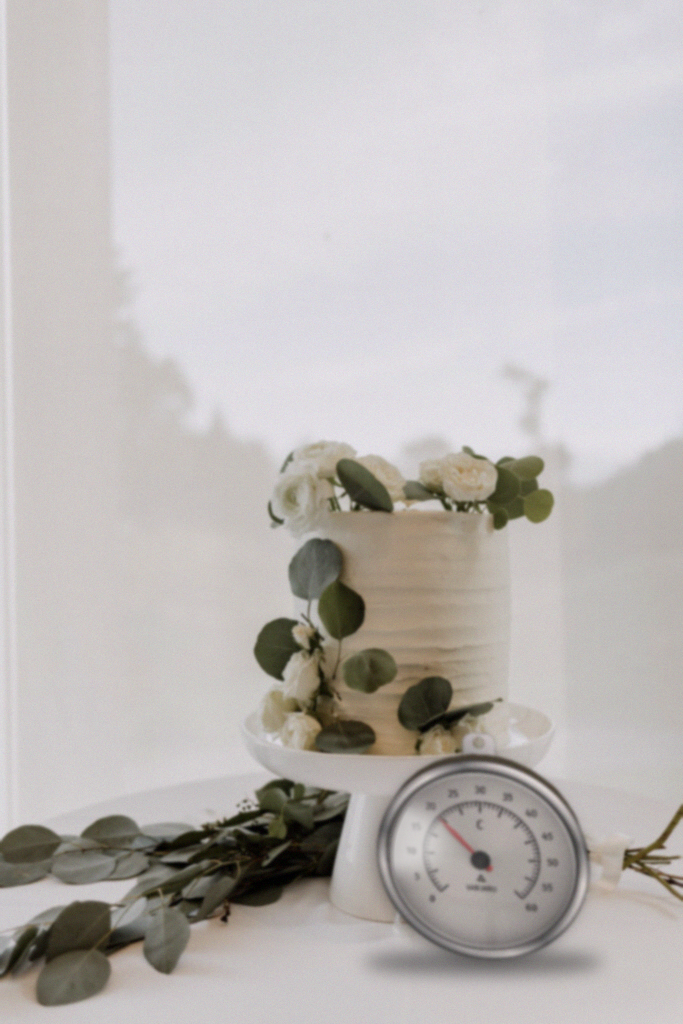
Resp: 20
